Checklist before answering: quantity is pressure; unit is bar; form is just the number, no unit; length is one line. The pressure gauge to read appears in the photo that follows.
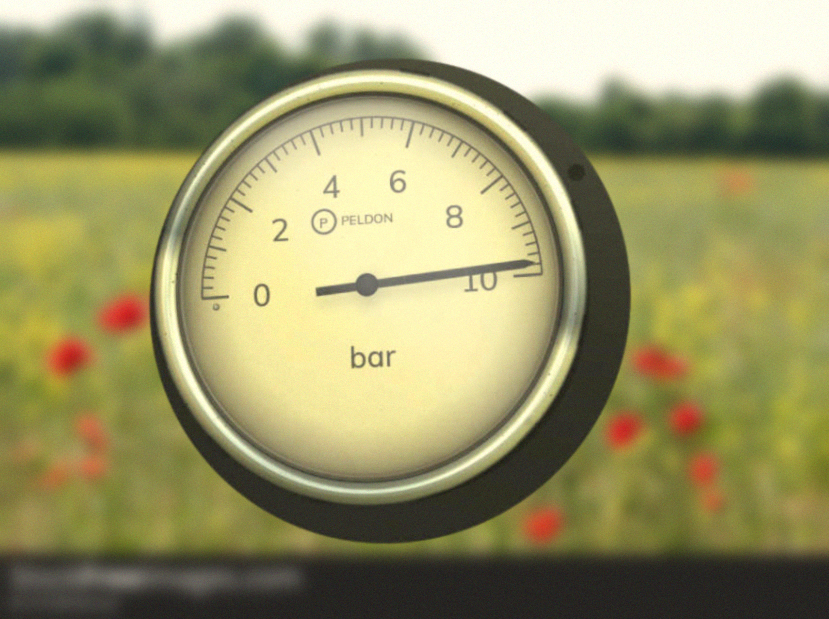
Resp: 9.8
